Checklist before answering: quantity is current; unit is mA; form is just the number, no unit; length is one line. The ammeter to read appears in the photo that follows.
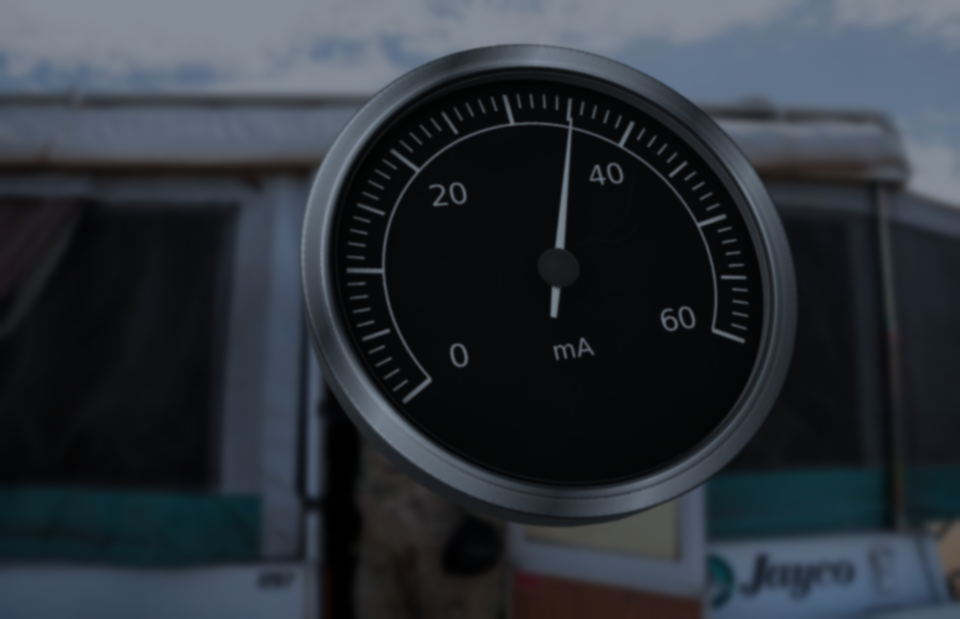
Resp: 35
